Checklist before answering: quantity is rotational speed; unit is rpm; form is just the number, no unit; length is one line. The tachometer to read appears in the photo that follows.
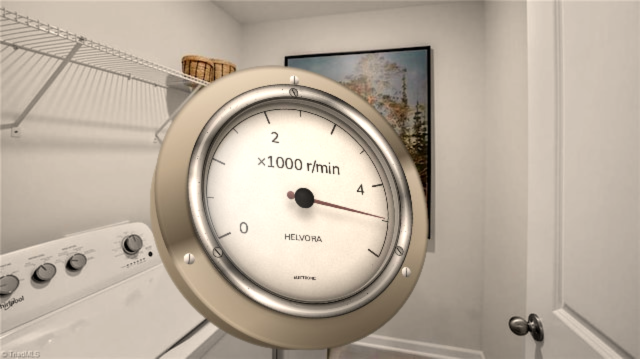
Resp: 4500
